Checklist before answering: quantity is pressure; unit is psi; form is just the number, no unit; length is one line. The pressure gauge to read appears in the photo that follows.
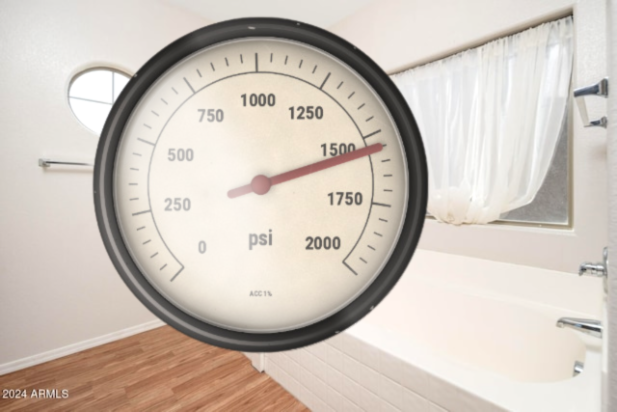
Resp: 1550
